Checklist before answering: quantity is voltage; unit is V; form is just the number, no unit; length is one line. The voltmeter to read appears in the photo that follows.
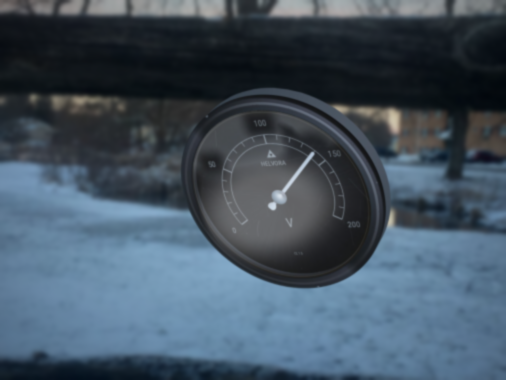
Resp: 140
